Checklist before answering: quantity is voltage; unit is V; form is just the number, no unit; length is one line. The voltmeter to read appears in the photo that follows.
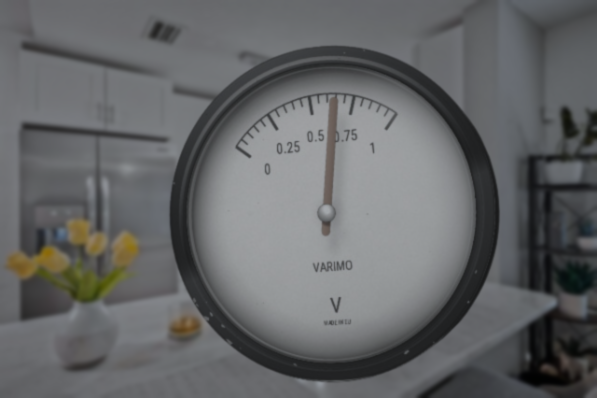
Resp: 0.65
